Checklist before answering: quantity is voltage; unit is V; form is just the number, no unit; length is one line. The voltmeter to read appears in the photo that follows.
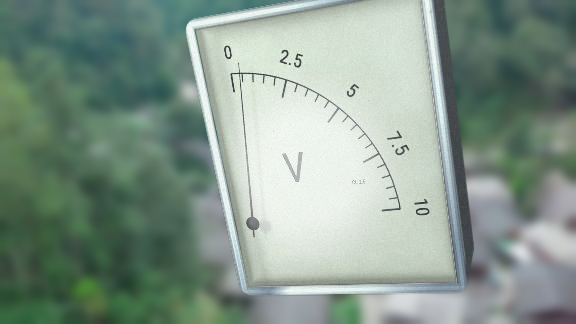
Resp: 0.5
